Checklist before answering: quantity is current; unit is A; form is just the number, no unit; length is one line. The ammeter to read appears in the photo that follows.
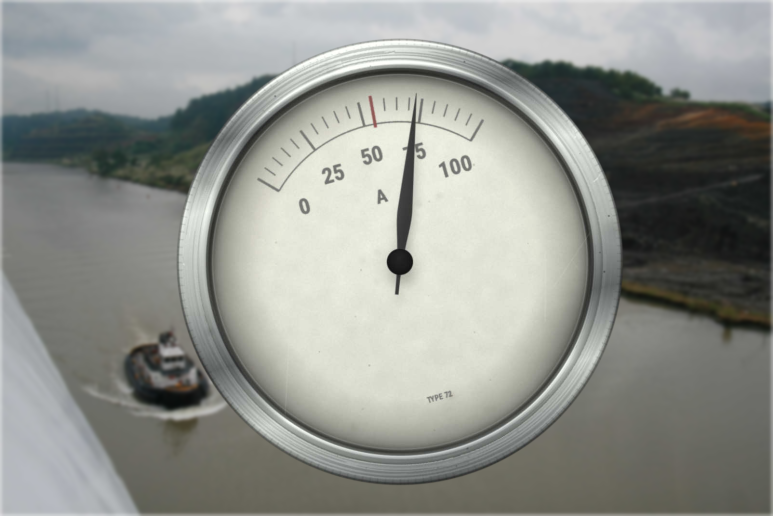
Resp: 72.5
